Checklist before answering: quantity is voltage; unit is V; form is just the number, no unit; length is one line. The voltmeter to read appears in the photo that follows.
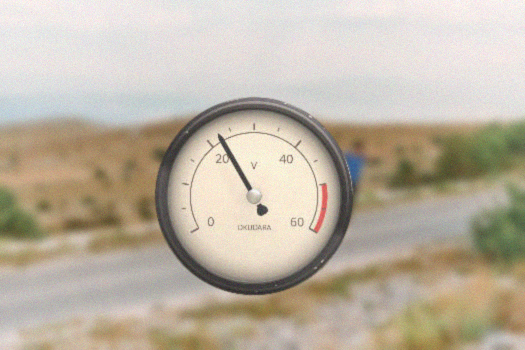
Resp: 22.5
